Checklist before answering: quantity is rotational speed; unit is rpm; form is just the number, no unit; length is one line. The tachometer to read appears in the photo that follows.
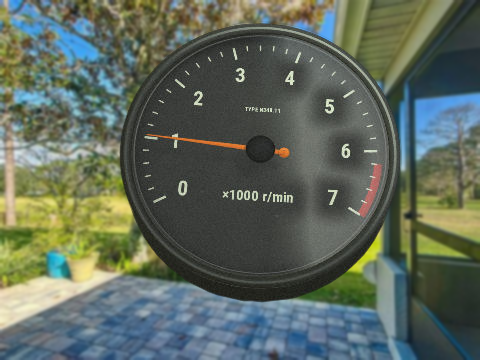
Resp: 1000
